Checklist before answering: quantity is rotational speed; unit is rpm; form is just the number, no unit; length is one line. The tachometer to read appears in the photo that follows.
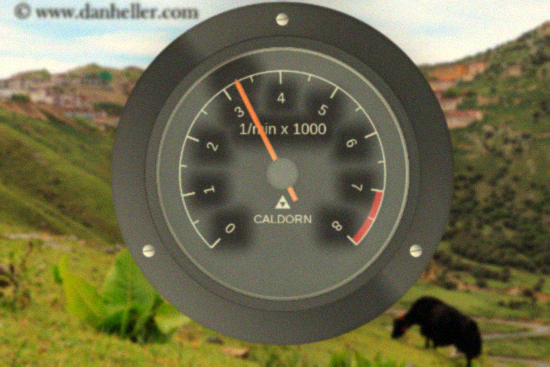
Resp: 3250
